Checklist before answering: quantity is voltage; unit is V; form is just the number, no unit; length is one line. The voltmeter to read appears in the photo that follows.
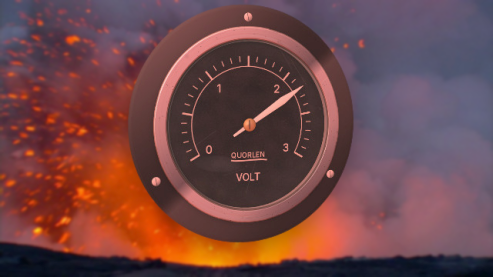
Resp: 2.2
